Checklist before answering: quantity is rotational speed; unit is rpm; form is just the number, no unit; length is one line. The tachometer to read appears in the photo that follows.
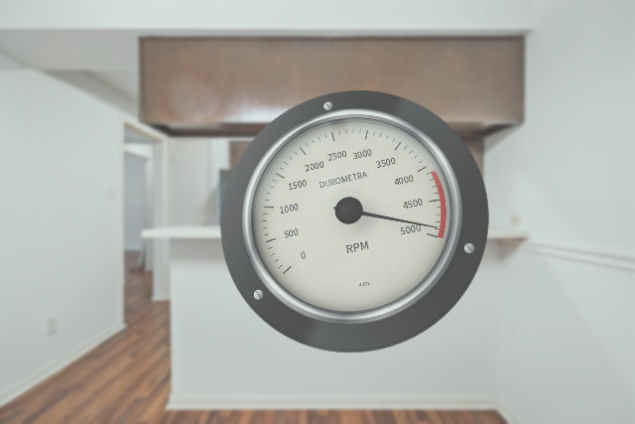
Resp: 4900
